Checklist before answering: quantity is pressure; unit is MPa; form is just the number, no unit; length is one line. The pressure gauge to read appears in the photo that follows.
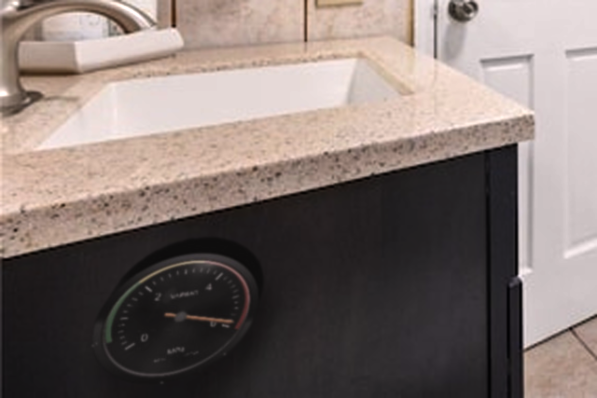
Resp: 5.8
